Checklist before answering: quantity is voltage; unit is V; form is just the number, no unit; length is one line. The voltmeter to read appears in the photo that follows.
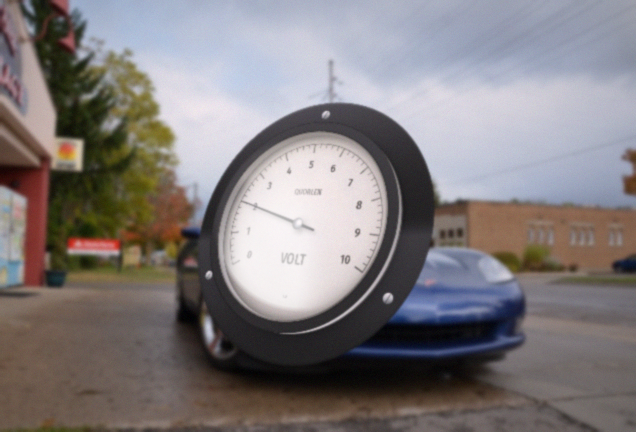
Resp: 2
